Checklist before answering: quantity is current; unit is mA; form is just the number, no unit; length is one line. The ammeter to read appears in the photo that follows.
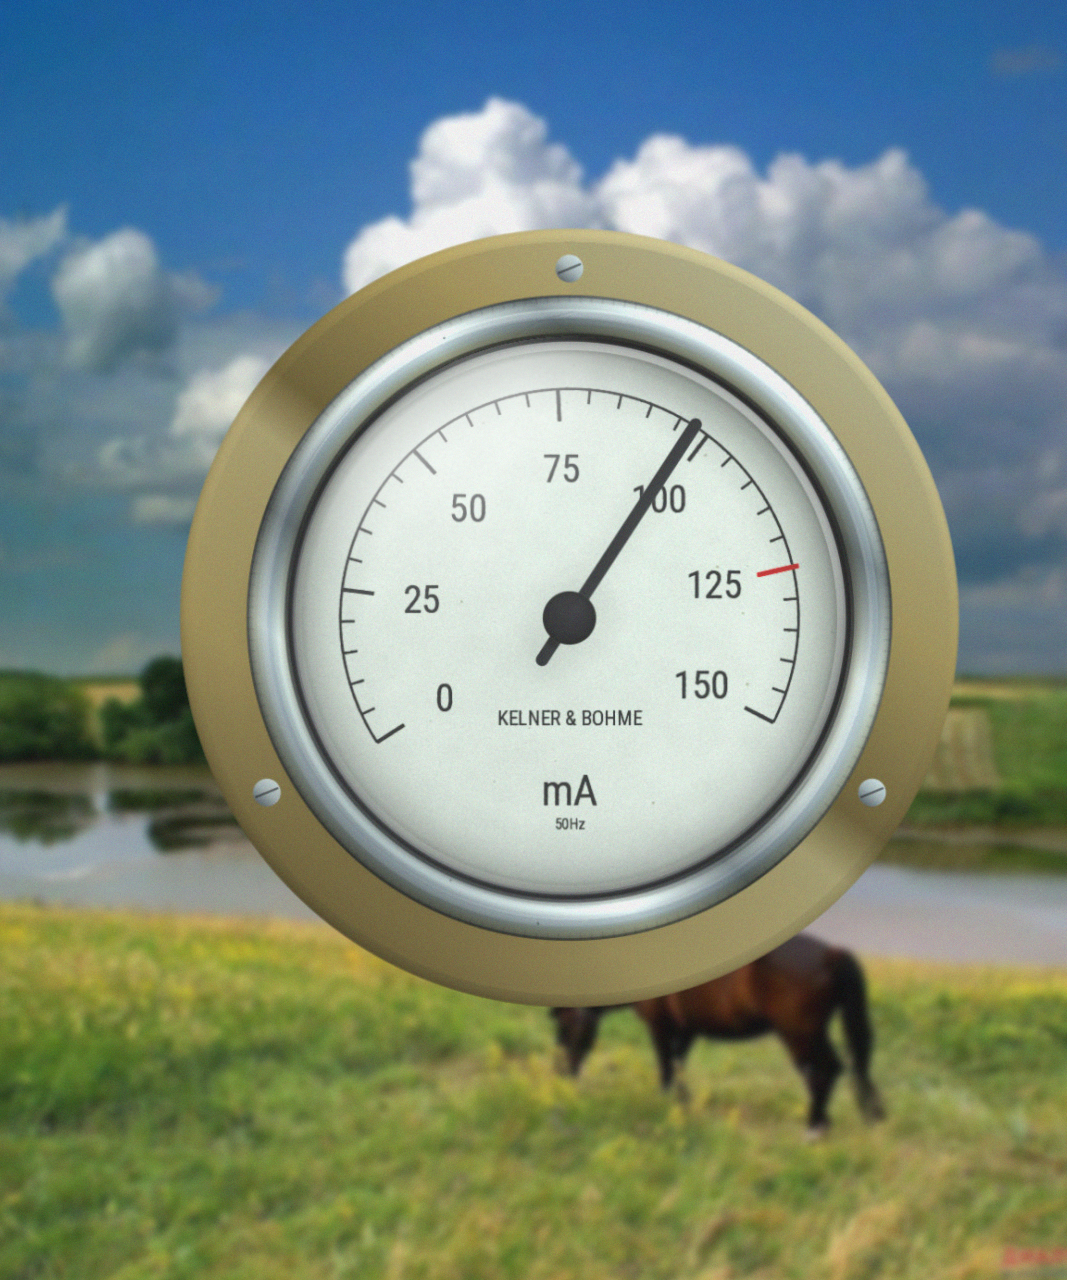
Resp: 97.5
